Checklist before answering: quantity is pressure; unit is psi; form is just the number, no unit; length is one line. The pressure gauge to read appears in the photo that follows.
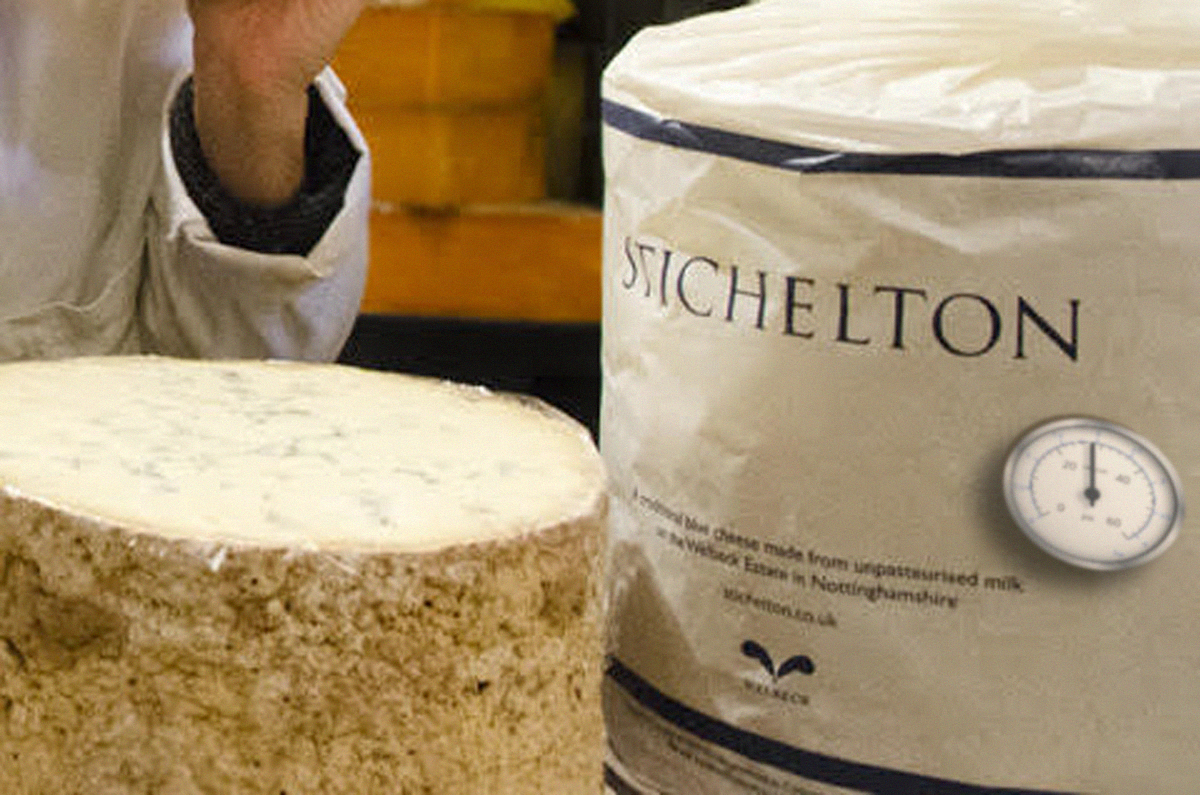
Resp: 28
